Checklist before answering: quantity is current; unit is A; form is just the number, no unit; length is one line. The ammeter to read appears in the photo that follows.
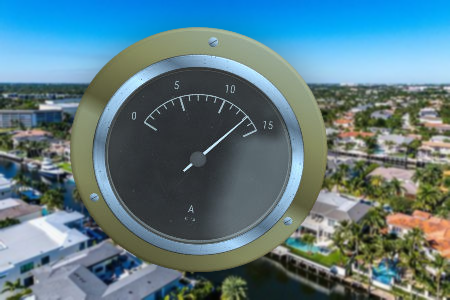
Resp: 13
